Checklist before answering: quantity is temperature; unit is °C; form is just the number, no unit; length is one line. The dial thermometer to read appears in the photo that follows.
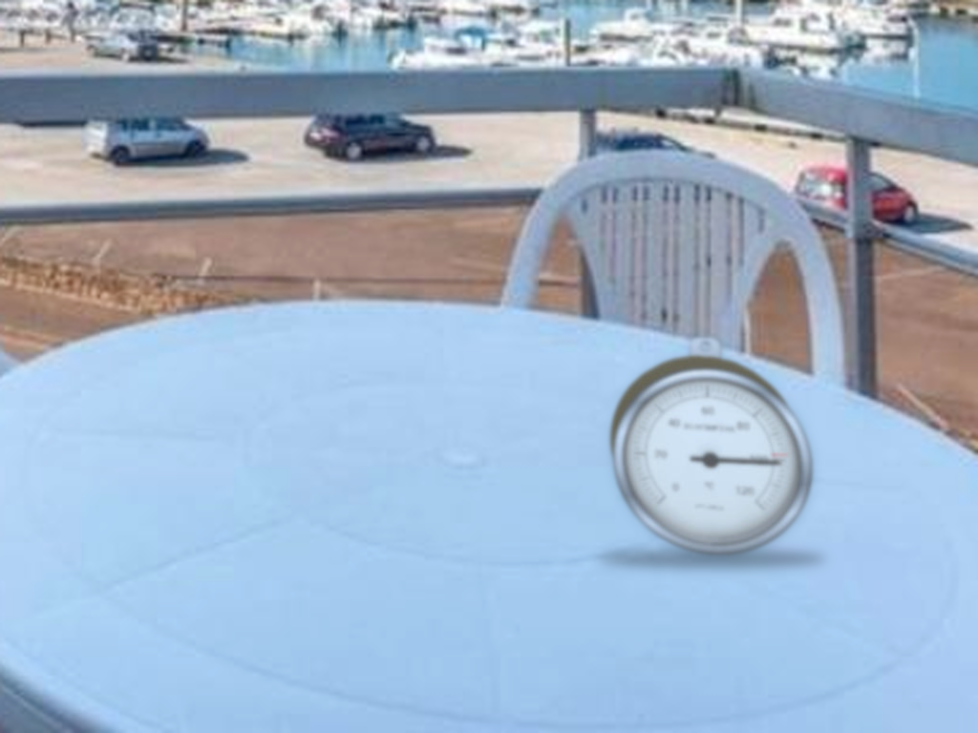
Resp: 100
